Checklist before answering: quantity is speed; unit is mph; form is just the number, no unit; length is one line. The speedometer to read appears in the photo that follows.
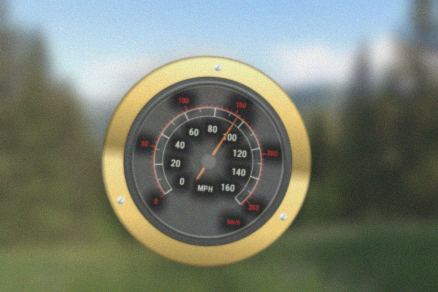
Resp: 95
